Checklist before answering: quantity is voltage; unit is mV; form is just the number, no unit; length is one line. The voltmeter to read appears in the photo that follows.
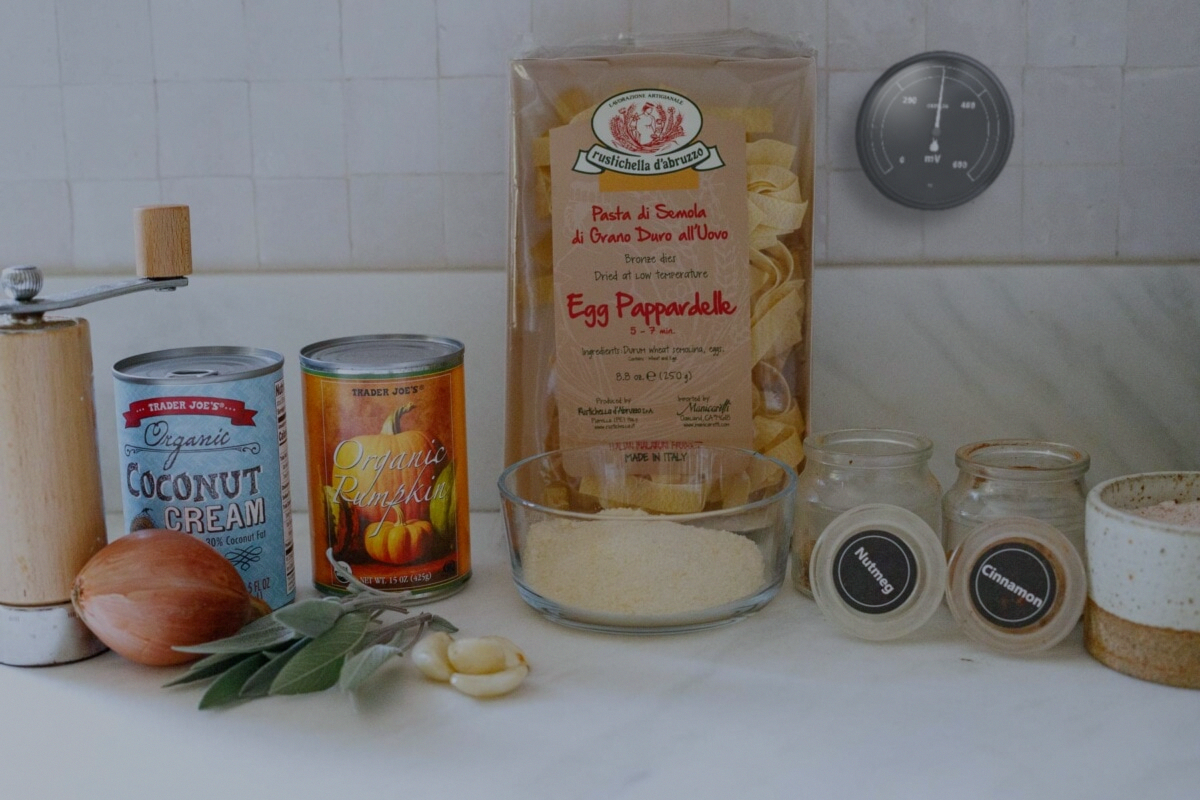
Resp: 300
